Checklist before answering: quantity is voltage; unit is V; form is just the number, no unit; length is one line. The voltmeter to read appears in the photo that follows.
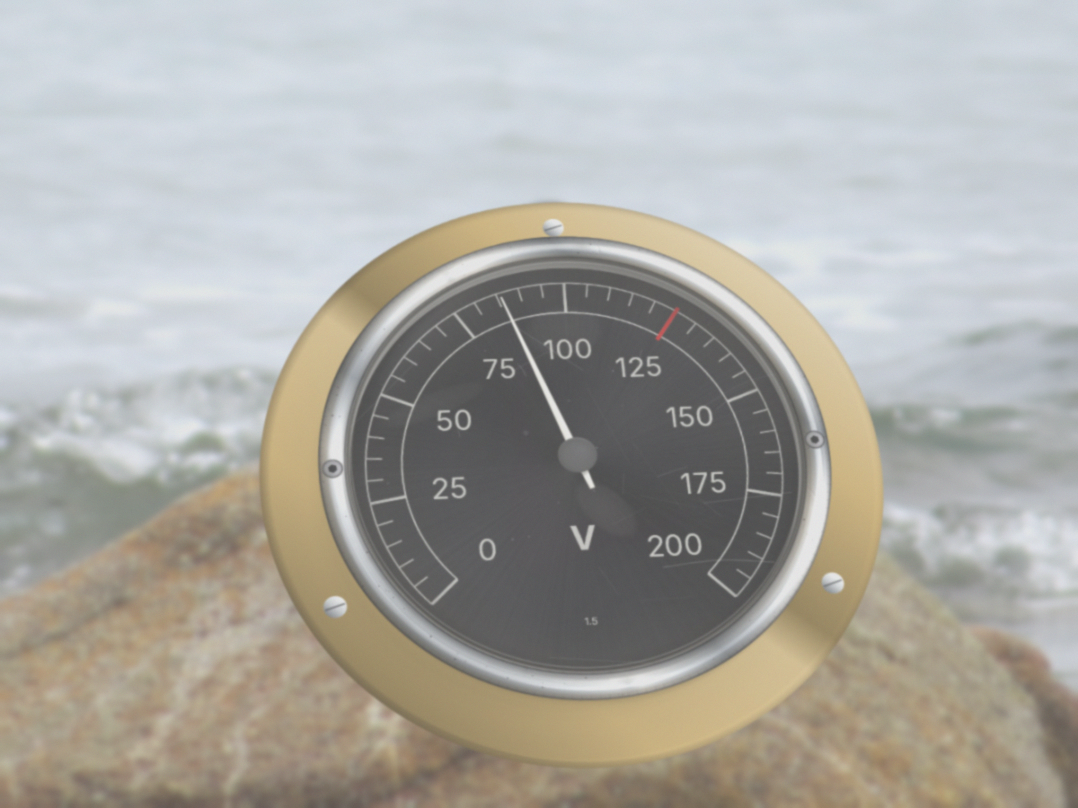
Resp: 85
